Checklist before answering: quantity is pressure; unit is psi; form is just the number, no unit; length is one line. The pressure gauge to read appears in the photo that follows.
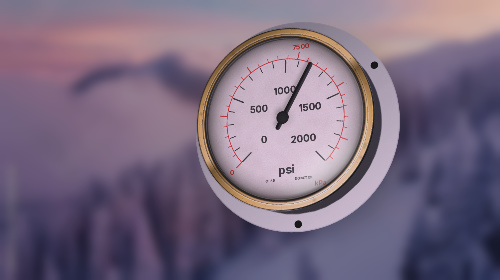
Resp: 1200
